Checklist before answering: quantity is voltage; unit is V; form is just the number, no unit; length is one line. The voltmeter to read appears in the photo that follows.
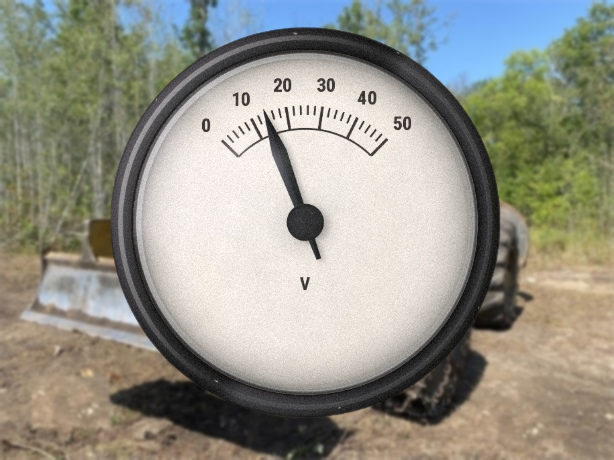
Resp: 14
